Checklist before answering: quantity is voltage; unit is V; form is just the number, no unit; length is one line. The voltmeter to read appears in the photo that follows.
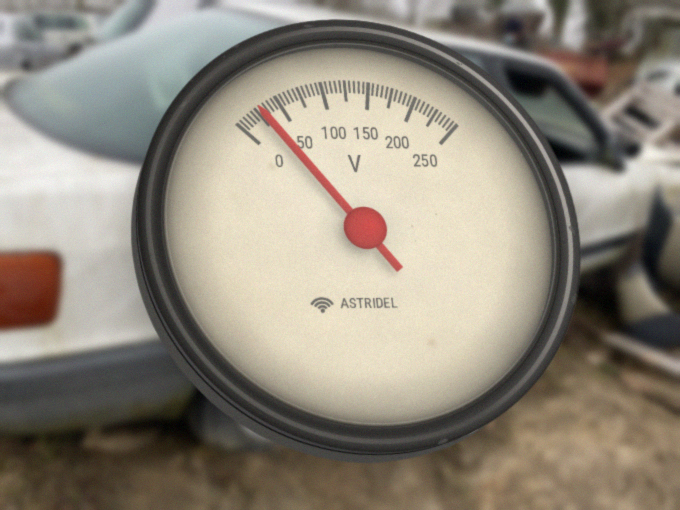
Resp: 25
